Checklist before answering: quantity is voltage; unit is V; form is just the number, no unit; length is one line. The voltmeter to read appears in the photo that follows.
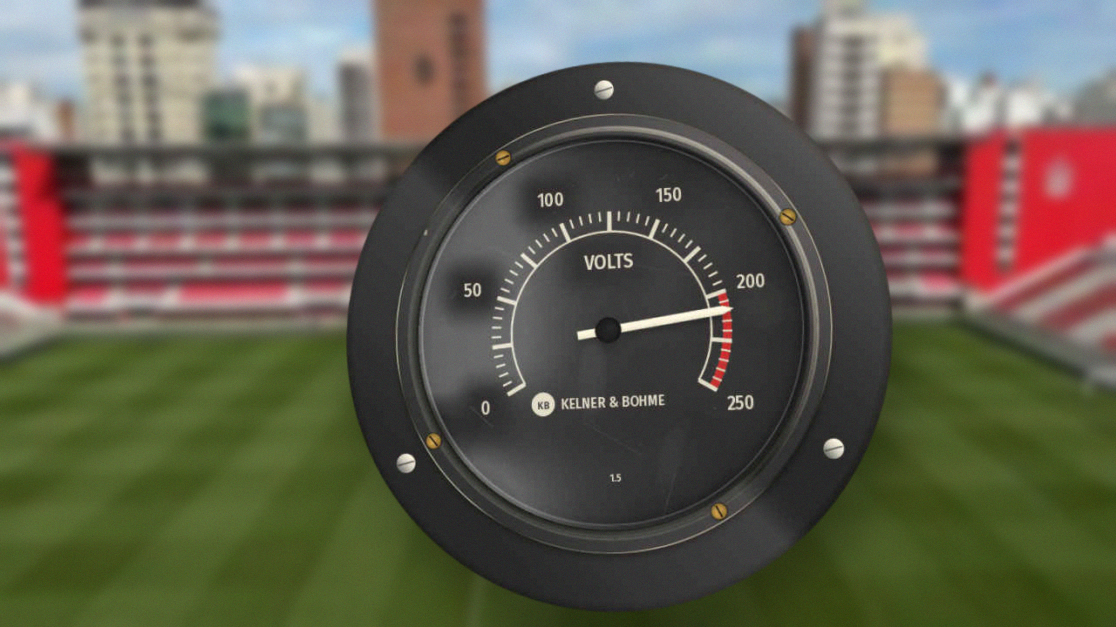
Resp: 210
